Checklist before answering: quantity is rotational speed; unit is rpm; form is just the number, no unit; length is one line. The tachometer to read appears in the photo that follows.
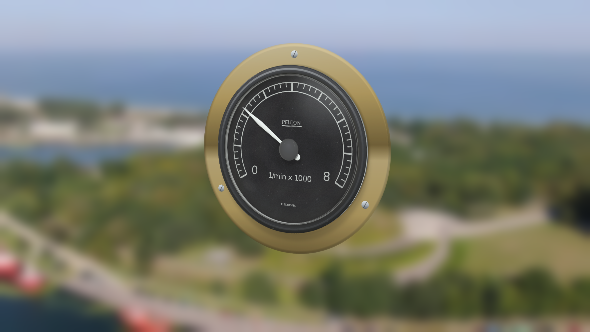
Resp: 2200
